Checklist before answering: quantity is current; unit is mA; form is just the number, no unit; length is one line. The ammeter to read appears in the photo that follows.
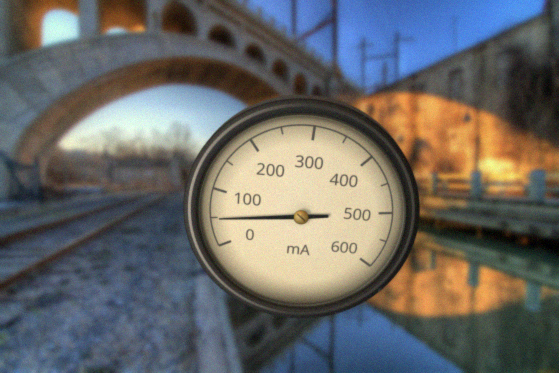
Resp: 50
